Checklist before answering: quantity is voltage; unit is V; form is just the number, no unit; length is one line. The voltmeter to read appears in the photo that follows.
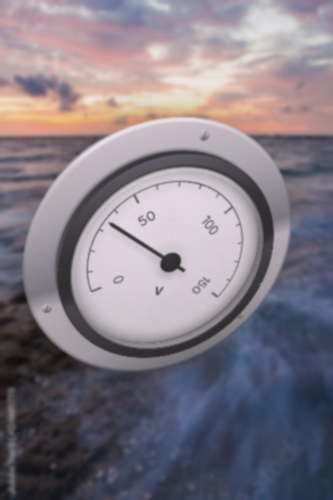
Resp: 35
